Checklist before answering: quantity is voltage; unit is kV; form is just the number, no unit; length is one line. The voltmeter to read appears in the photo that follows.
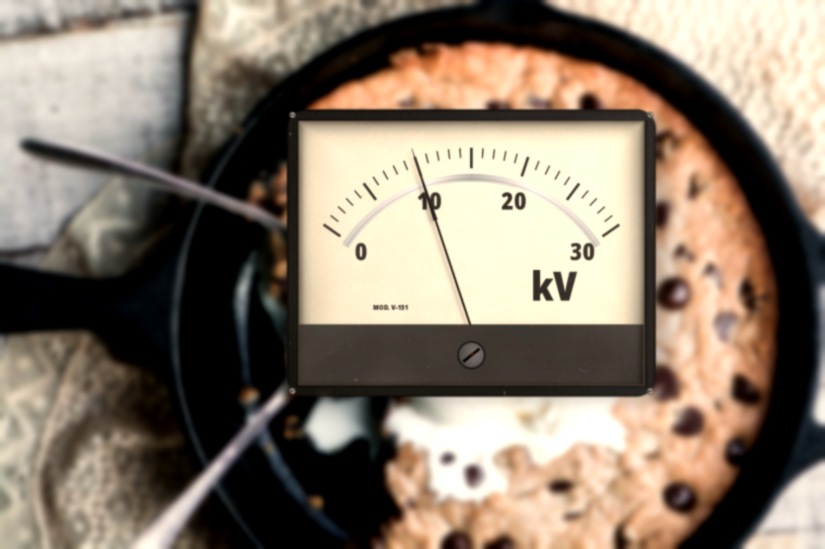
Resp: 10
